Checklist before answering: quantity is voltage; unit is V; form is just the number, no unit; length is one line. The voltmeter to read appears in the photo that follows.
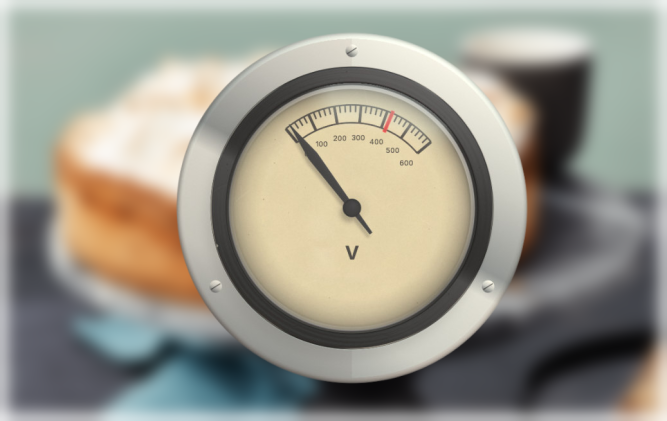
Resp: 20
